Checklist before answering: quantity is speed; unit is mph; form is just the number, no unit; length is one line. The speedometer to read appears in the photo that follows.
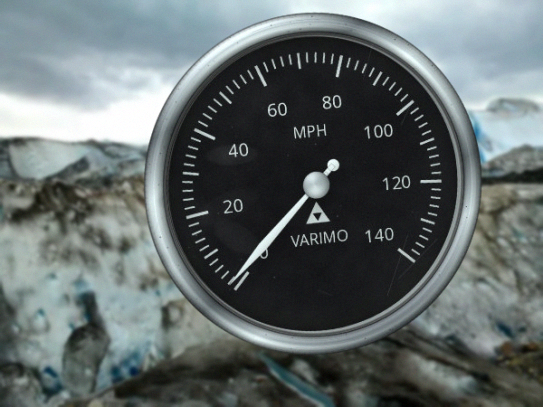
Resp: 2
